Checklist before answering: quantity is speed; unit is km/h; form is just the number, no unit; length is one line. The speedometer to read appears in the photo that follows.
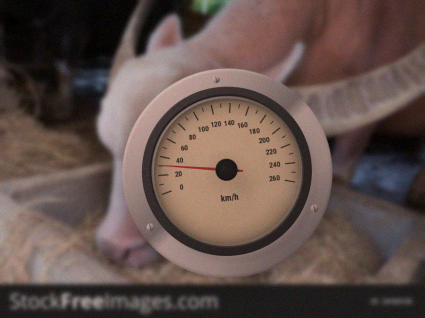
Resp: 30
